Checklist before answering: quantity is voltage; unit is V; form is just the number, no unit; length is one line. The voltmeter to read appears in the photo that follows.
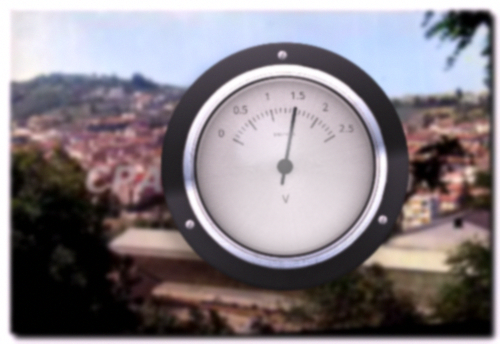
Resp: 1.5
